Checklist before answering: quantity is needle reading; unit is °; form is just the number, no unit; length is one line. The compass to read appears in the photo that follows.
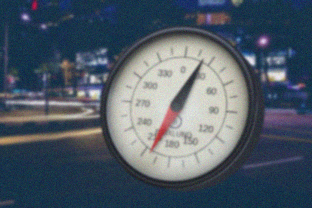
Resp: 202.5
